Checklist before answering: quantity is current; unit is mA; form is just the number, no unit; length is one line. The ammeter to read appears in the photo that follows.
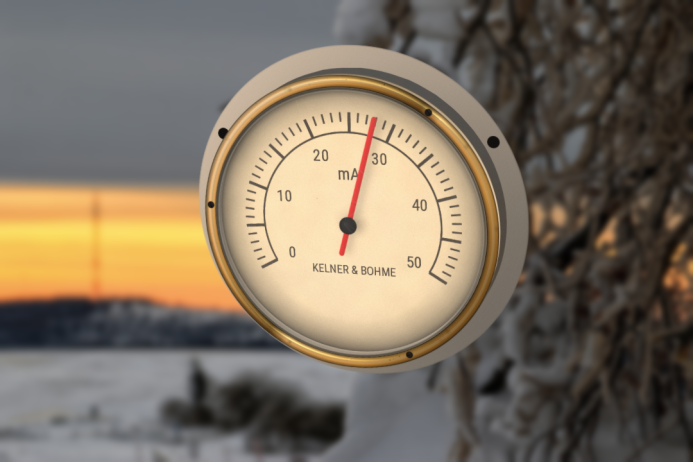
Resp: 28
